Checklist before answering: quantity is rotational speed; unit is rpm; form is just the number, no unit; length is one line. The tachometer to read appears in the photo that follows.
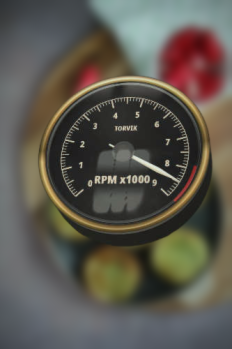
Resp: 8500
